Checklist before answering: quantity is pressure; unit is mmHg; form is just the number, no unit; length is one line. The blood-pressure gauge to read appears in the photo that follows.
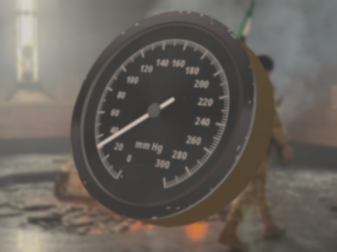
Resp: 30
